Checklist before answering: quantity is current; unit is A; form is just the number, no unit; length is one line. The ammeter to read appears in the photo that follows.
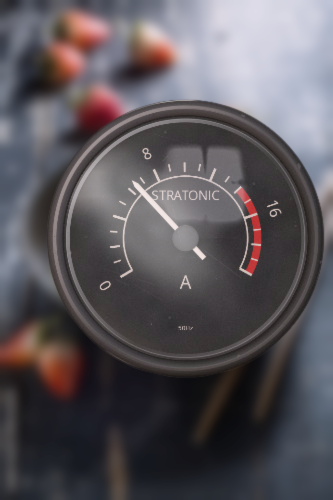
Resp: 6.5
